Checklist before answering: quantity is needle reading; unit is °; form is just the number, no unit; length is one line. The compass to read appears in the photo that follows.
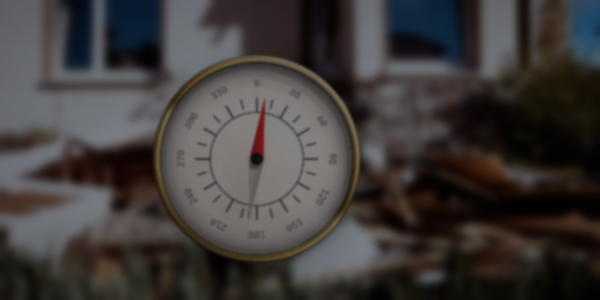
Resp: 7.5
